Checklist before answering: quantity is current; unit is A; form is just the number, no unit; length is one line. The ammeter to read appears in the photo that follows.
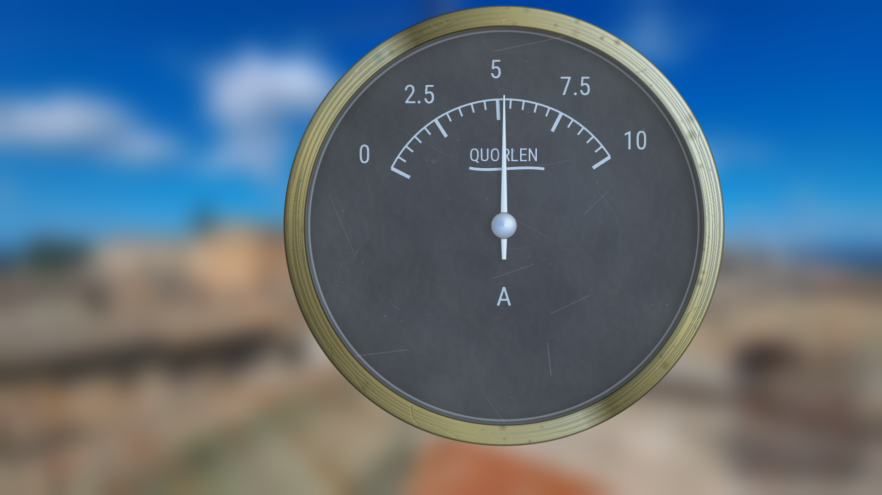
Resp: 5.25
